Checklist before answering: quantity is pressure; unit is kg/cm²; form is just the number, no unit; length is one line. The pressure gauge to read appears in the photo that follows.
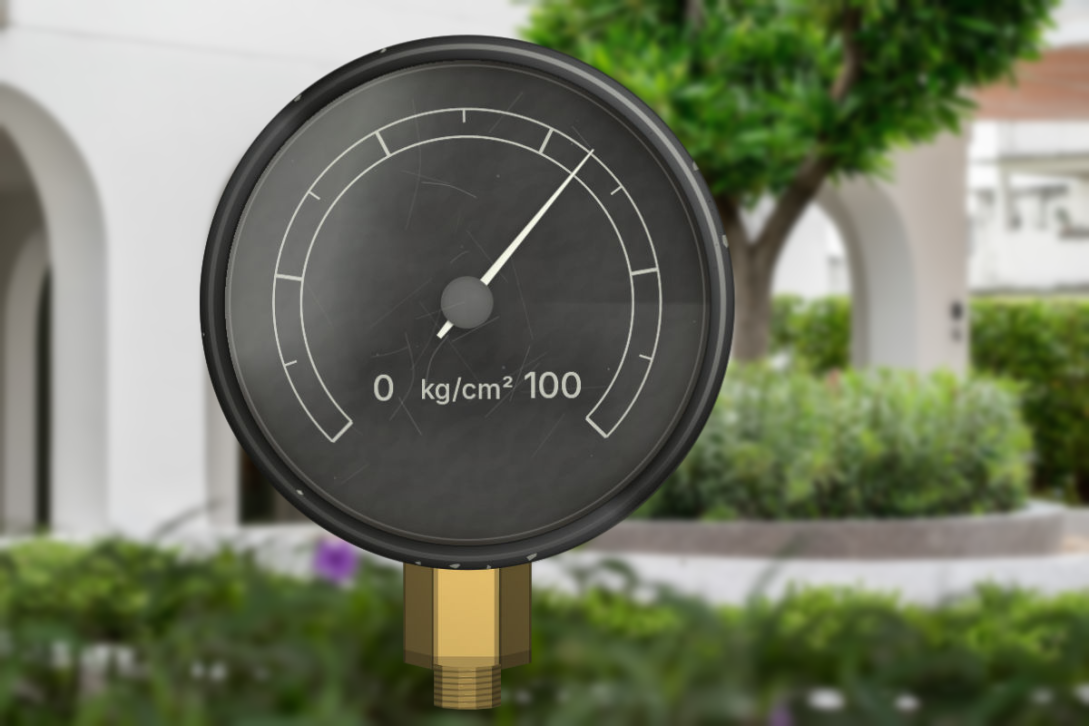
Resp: 65
